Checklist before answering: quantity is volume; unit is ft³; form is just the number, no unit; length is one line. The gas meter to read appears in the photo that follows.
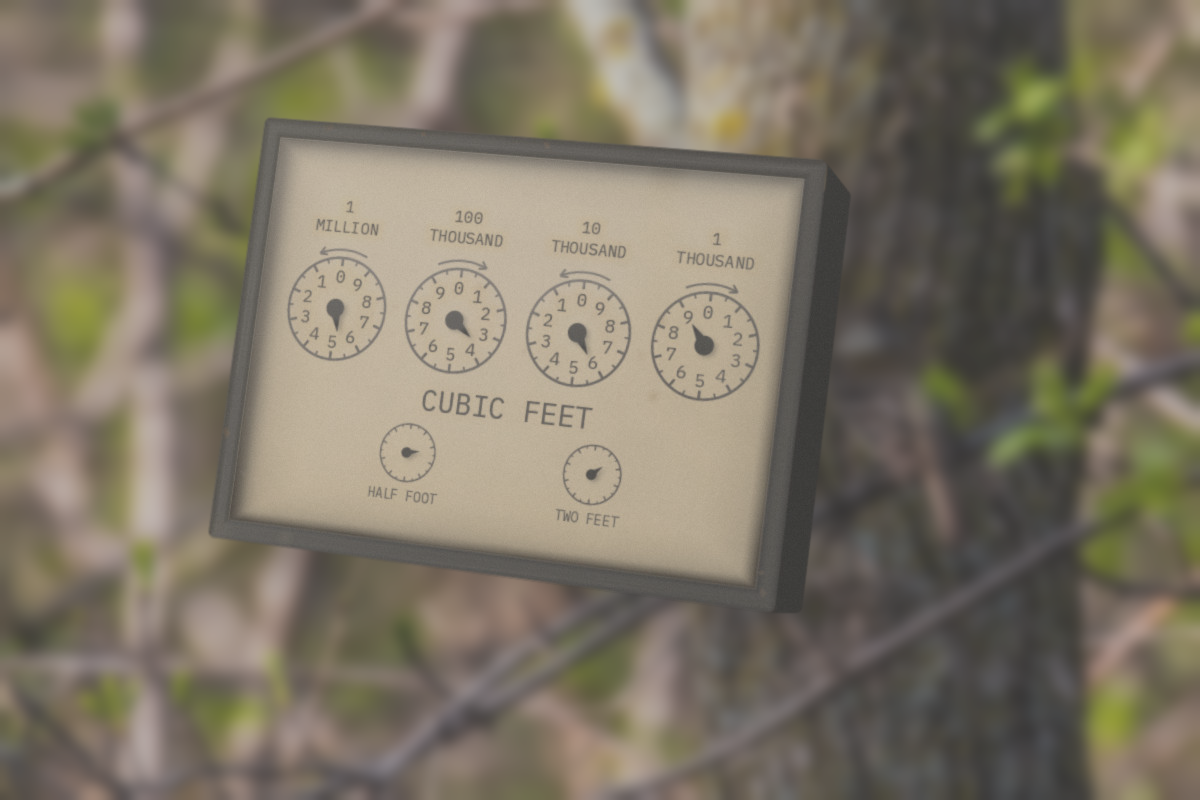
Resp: 535900
